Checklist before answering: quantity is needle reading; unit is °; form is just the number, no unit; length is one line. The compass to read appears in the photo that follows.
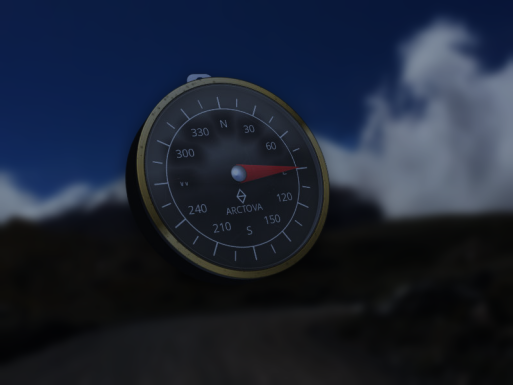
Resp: 90
